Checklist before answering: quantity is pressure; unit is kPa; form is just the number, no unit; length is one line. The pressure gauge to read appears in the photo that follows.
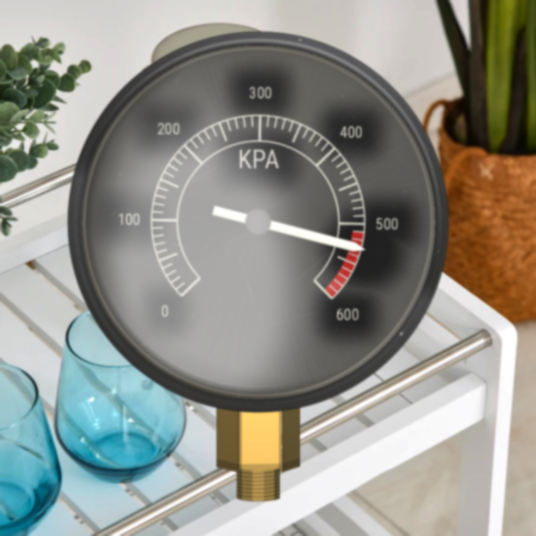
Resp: 530
